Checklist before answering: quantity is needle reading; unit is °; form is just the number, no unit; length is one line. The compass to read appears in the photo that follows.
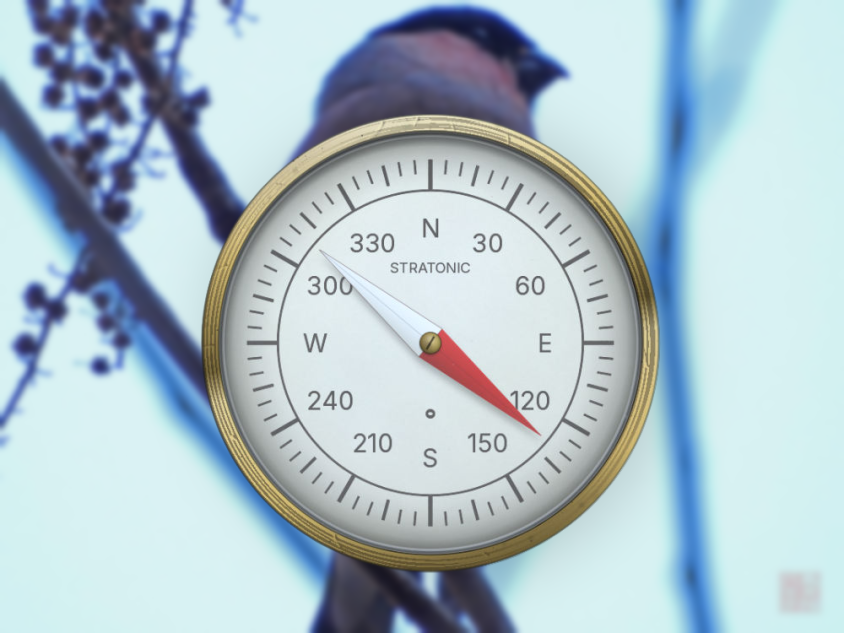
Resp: 130
